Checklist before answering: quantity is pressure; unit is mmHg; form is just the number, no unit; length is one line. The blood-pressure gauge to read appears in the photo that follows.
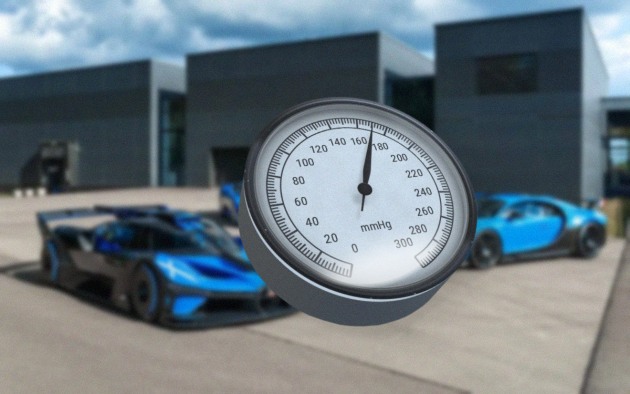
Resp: 170
